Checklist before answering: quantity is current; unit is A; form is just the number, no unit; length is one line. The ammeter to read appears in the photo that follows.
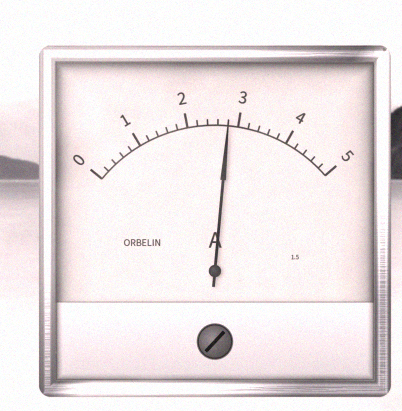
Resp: 2.8
